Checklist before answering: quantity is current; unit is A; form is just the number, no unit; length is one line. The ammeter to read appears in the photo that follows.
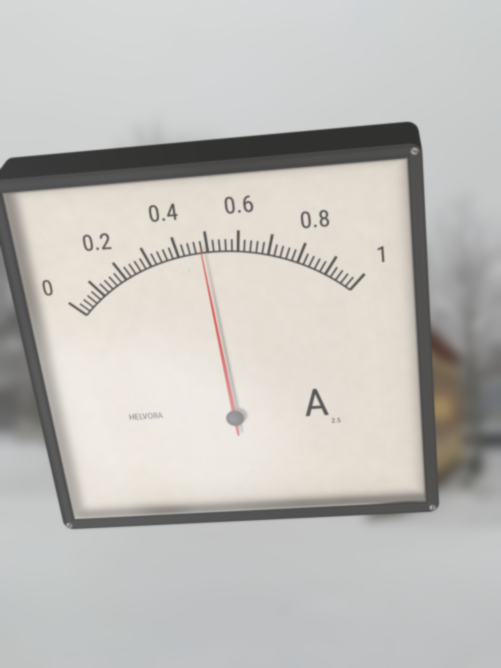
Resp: 0.48
